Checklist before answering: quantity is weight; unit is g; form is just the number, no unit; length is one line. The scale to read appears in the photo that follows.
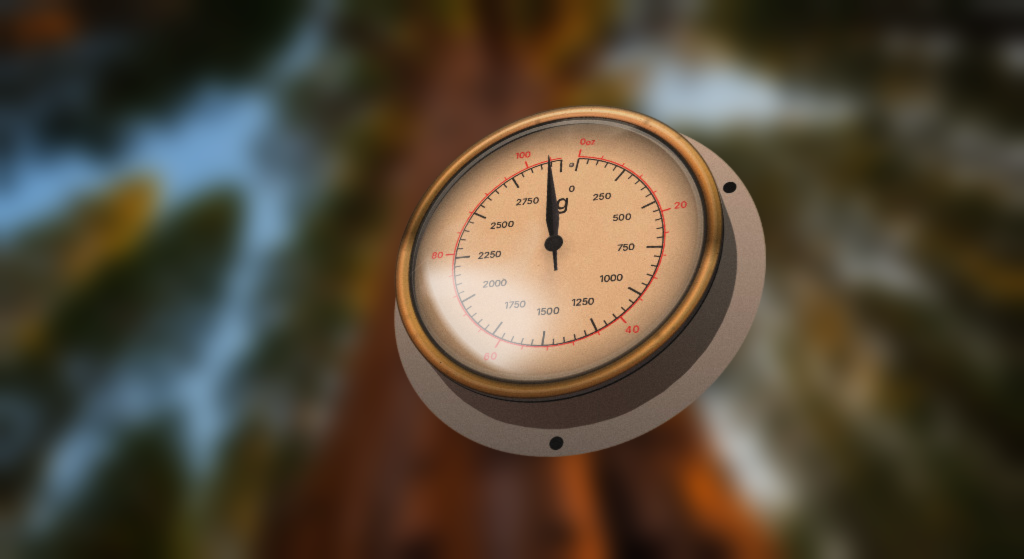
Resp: 2950
